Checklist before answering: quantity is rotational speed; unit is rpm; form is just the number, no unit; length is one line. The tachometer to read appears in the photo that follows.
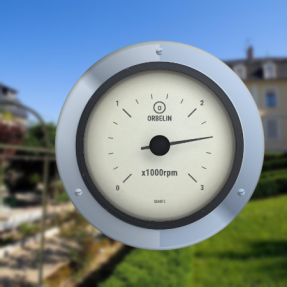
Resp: 2400
